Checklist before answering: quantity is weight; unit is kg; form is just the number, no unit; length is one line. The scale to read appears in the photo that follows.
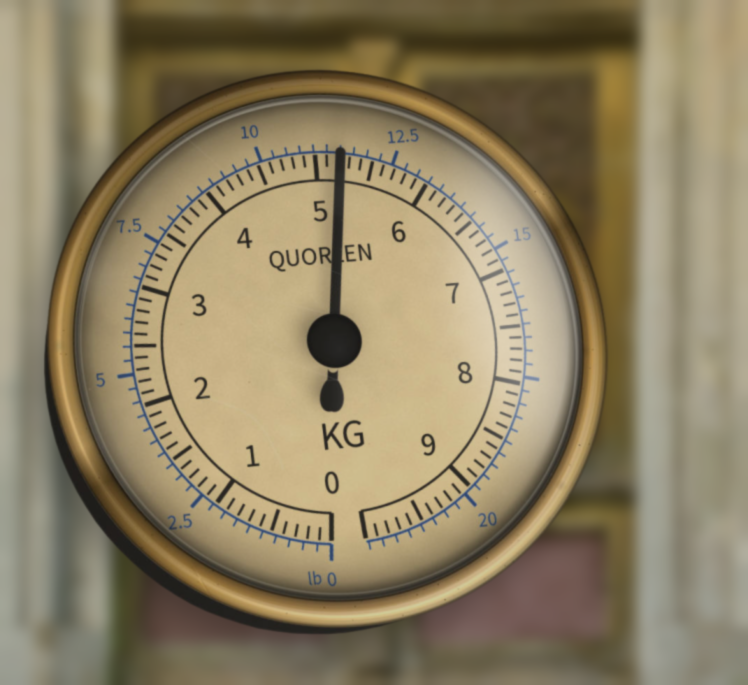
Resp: 5.2
